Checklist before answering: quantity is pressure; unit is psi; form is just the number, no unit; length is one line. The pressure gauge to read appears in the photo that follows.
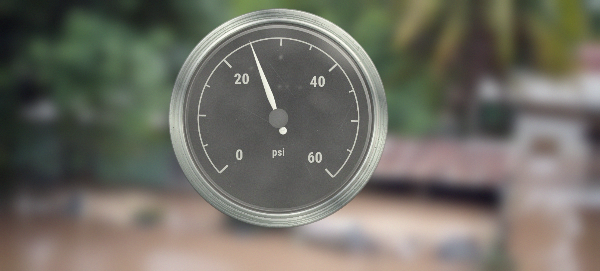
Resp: 25
